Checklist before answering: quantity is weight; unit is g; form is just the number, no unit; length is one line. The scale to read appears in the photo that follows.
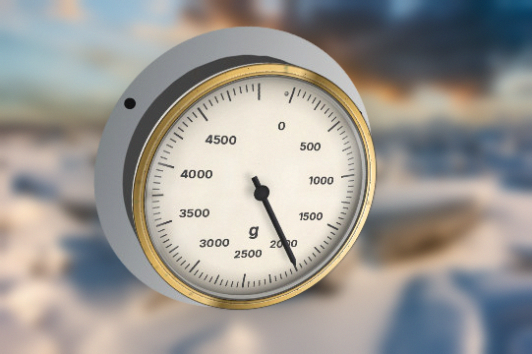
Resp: 2000
